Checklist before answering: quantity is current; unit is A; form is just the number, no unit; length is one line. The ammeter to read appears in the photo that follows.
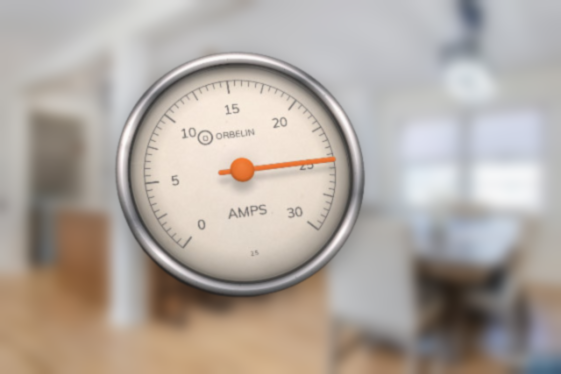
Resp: 25
